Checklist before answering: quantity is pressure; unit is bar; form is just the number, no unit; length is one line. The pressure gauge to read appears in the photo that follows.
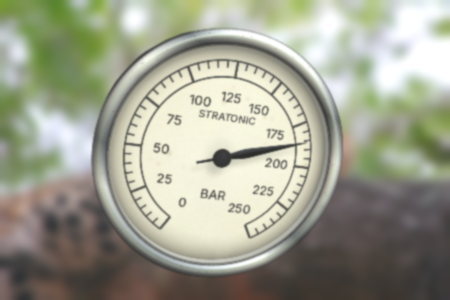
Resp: 185
